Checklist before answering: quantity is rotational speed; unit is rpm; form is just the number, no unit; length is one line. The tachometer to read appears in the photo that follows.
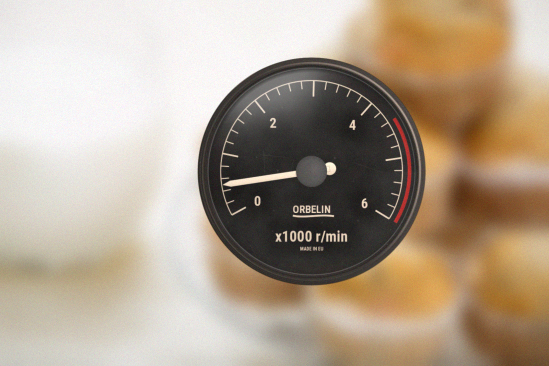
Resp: 500
